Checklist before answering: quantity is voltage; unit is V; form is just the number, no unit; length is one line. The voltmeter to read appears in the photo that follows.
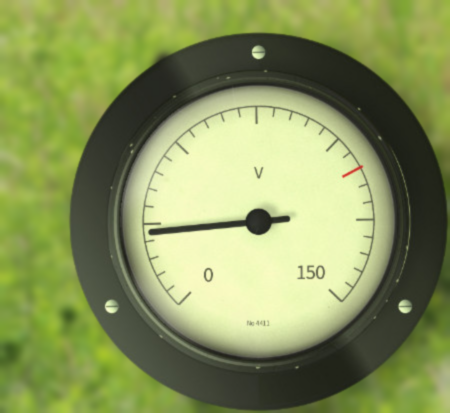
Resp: 22.5
